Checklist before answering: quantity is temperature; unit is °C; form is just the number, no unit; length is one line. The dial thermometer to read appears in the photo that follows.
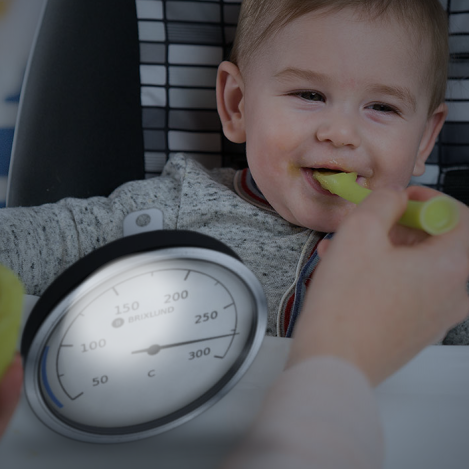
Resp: 275
